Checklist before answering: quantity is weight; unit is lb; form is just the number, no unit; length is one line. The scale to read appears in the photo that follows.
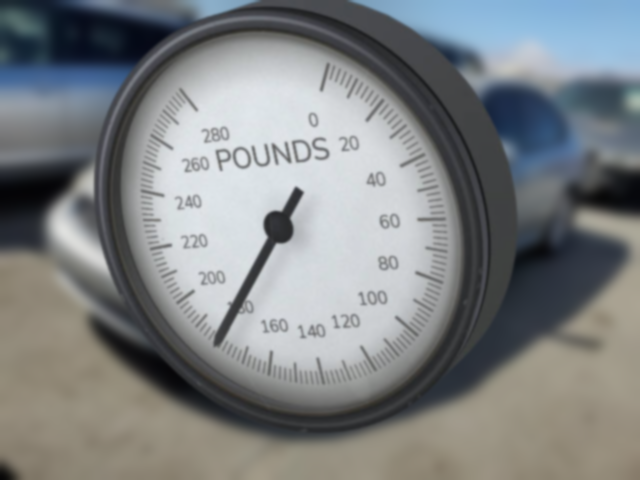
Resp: 180
